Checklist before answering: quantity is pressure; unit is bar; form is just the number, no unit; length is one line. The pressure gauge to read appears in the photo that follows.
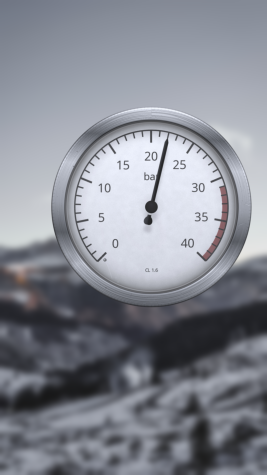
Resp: 22
